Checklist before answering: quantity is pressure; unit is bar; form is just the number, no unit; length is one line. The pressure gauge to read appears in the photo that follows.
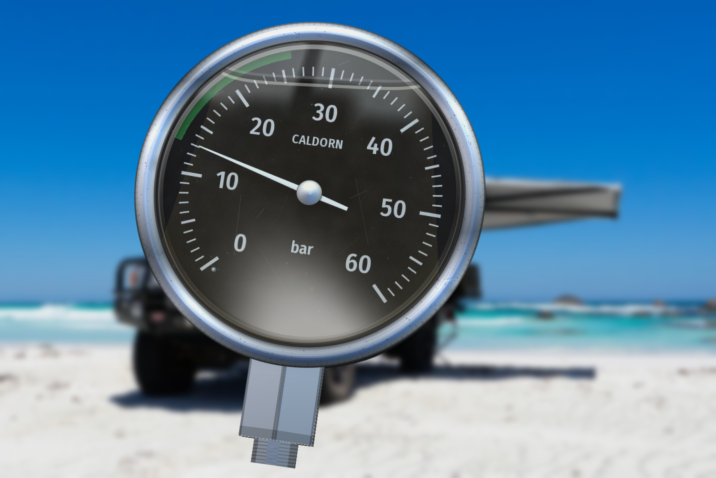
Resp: 13
